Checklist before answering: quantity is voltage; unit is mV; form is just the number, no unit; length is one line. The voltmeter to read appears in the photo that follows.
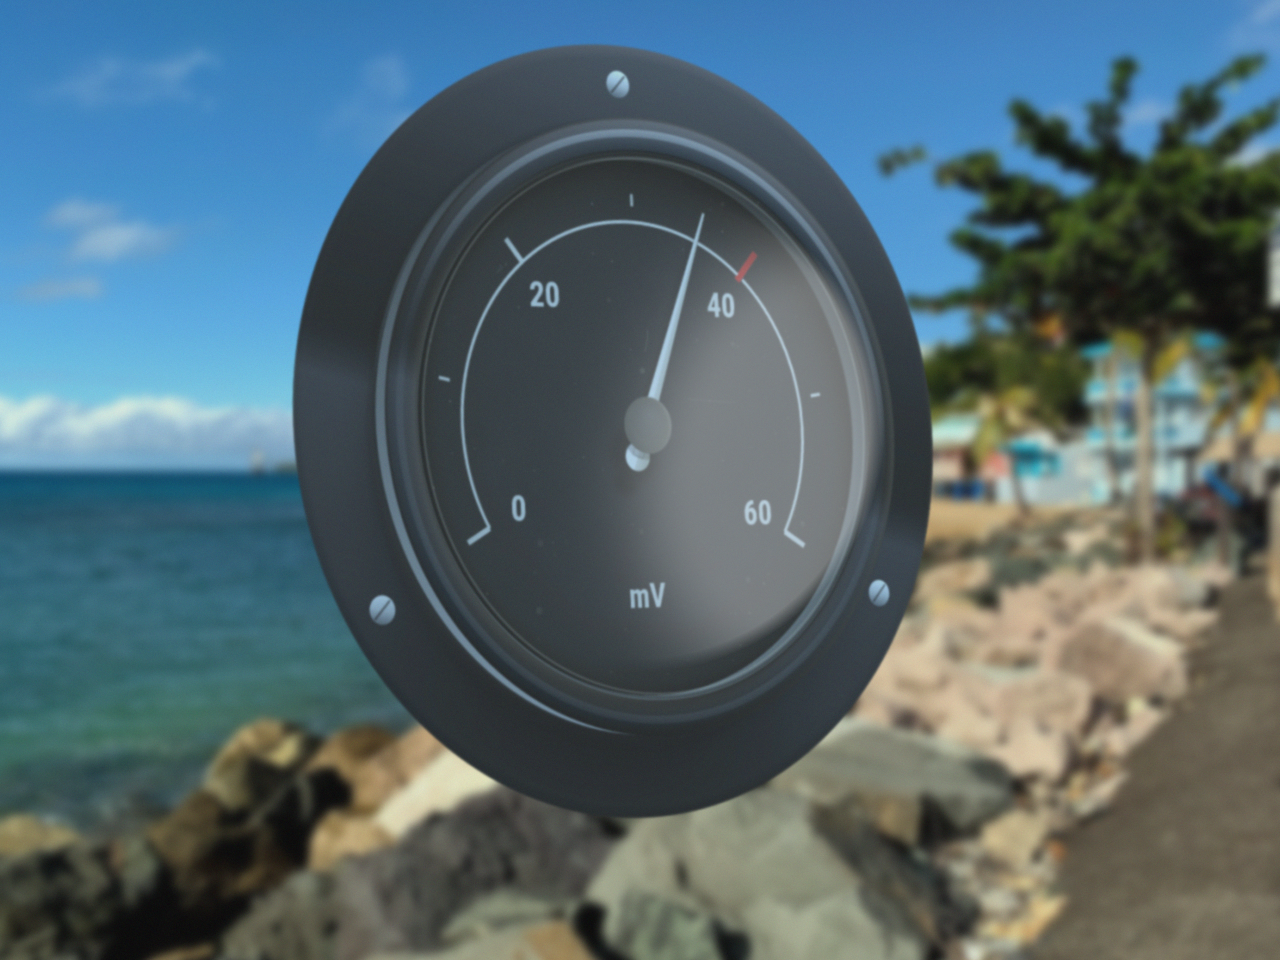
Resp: 35
